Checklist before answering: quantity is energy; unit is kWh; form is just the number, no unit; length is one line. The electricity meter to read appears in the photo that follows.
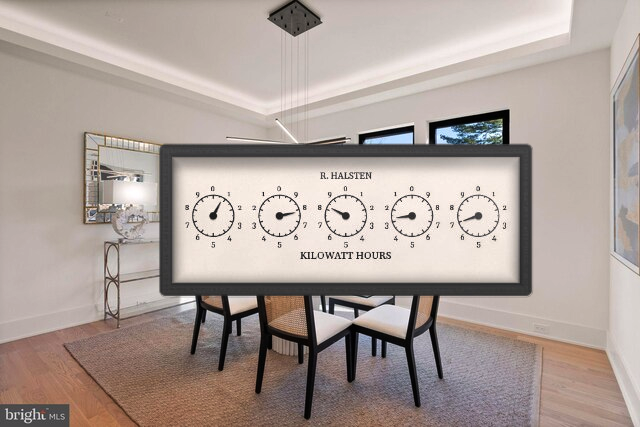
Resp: 7827
